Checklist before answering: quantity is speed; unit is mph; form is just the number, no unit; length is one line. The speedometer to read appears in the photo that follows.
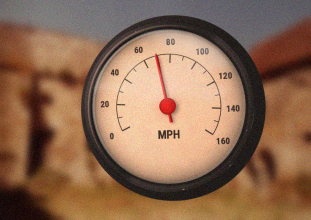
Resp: 70
